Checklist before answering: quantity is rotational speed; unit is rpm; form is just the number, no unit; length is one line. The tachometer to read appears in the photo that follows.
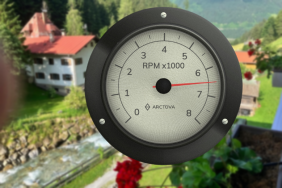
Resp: 6500
